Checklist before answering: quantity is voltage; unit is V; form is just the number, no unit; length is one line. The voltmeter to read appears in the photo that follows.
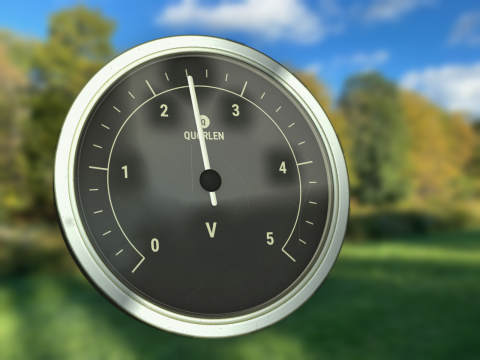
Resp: 2.4
